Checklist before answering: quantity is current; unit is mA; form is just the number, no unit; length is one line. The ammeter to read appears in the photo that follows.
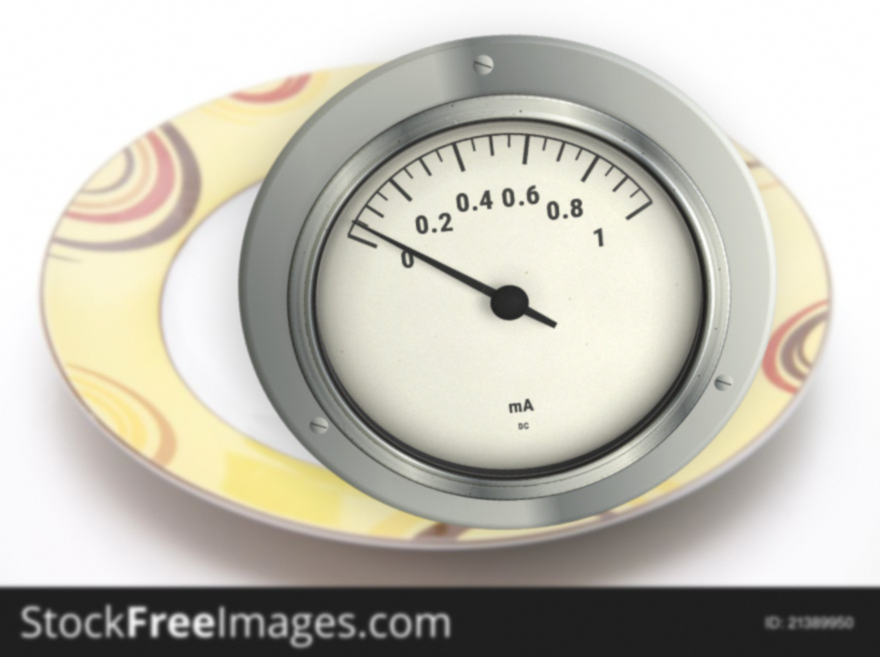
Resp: 0.05
